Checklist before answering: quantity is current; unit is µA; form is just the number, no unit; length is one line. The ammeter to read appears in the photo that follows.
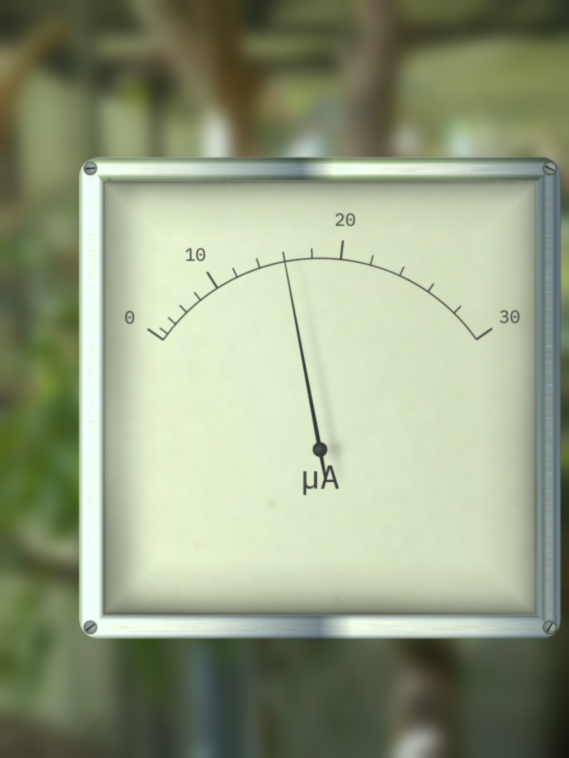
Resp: 16
